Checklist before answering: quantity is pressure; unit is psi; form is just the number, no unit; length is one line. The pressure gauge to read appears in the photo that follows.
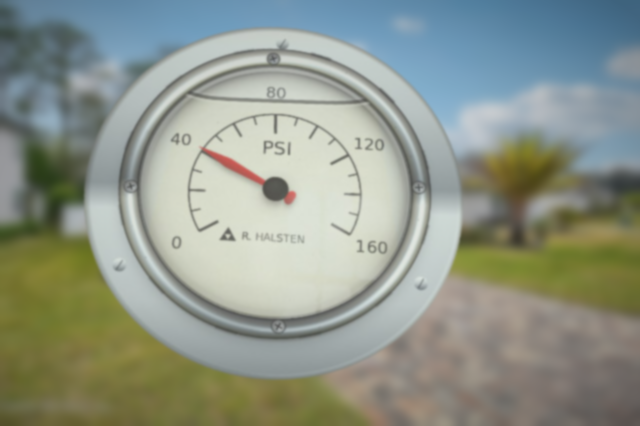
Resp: 40
